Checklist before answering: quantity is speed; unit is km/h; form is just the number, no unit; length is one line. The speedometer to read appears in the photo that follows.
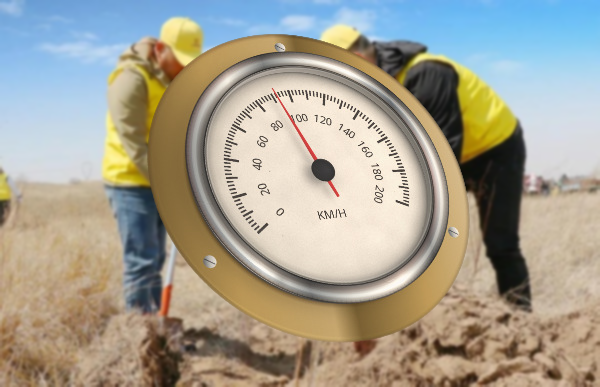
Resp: 90
